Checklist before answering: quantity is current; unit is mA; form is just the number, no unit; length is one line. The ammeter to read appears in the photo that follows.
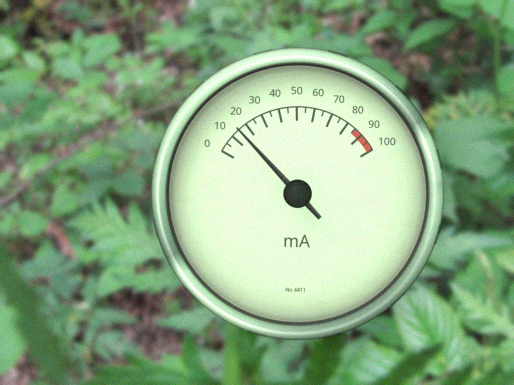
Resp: 15
